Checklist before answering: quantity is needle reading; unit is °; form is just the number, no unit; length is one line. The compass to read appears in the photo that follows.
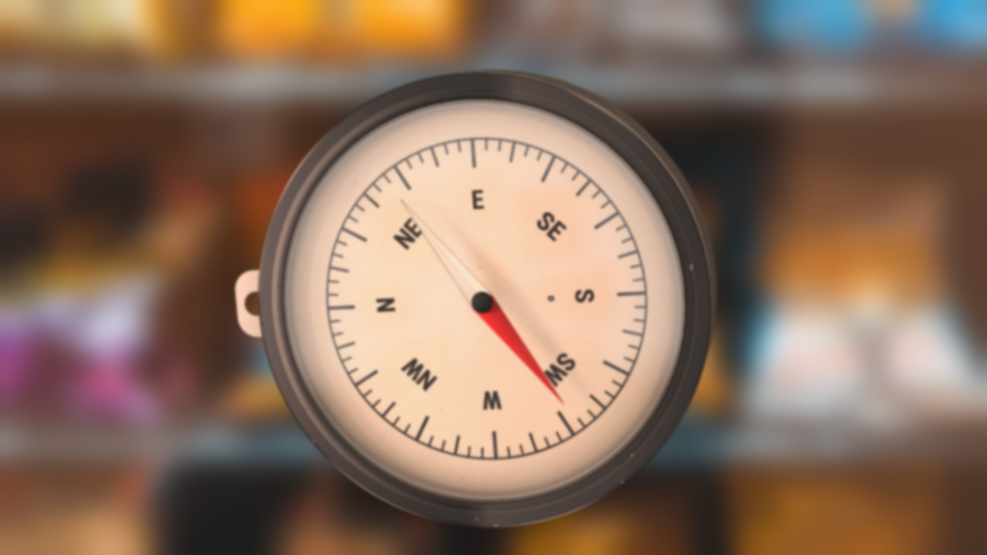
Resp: 235
